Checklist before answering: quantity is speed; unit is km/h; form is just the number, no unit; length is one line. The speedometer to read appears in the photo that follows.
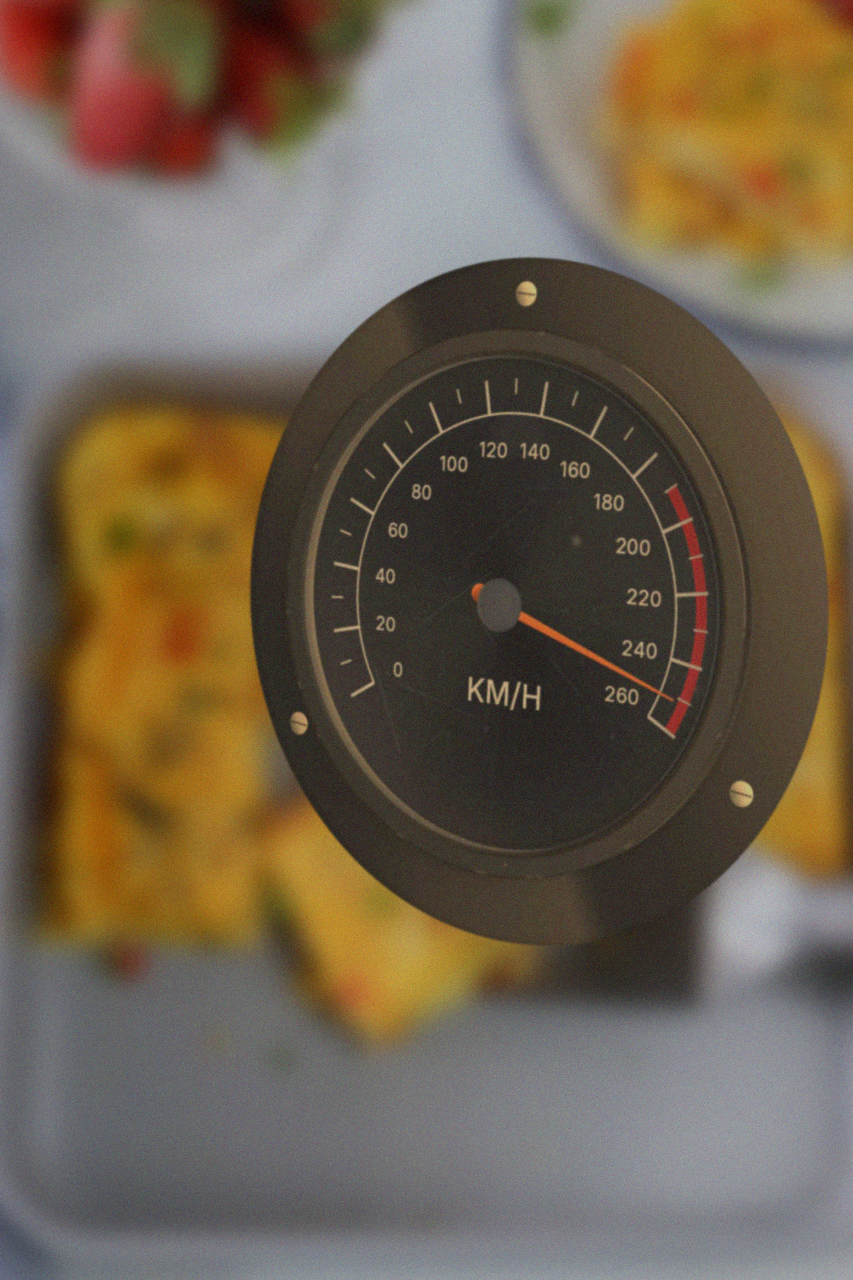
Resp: 250
